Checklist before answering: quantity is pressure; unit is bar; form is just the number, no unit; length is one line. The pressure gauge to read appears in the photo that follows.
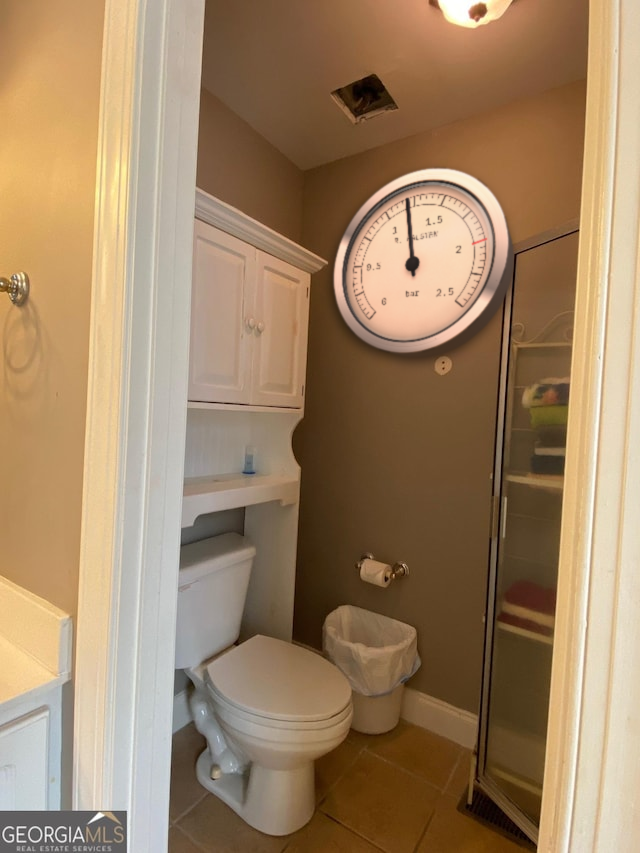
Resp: 1.2
